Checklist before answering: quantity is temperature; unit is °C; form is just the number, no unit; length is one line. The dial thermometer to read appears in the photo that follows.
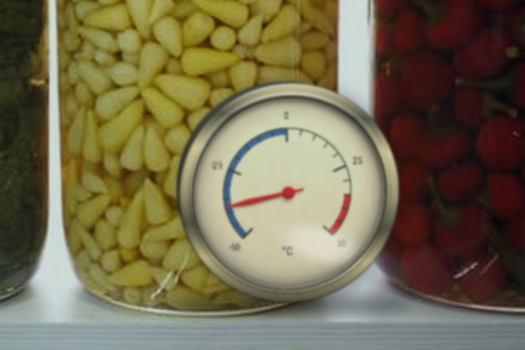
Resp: -37.5
